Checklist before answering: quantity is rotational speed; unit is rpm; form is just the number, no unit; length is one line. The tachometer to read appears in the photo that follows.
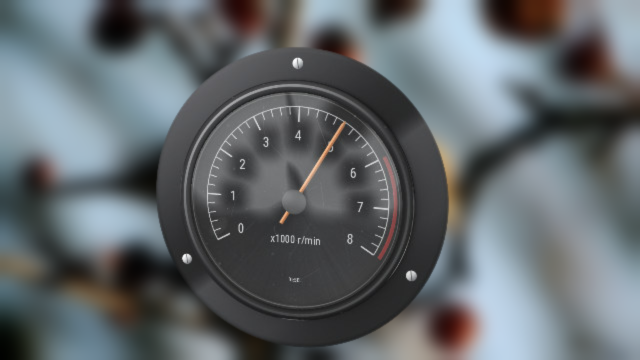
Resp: 5000
